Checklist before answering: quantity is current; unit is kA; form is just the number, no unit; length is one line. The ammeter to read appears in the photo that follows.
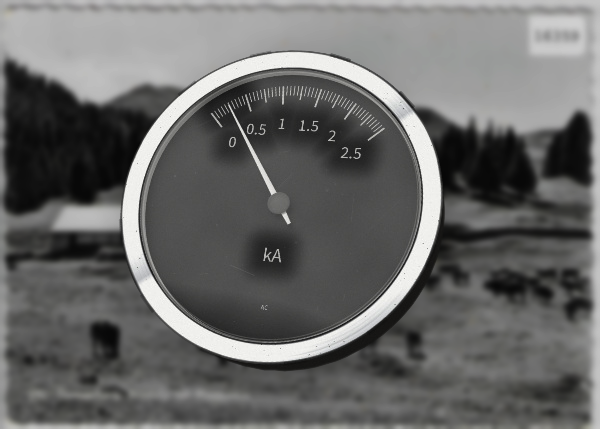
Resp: 0.25
